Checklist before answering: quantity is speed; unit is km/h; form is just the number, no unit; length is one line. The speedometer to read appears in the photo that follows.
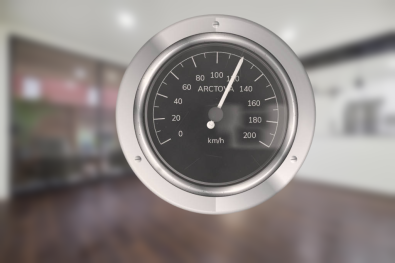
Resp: 120
